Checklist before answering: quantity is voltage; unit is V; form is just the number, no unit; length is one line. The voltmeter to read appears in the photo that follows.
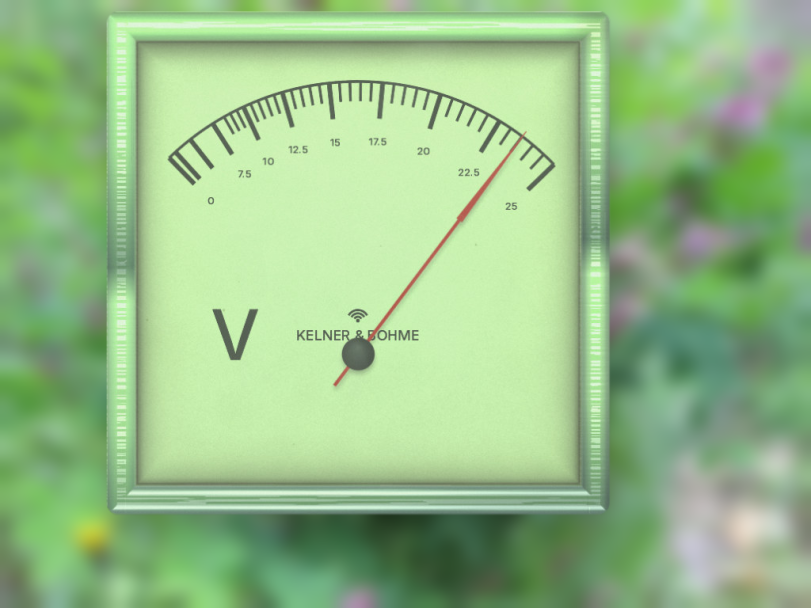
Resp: 23.5
